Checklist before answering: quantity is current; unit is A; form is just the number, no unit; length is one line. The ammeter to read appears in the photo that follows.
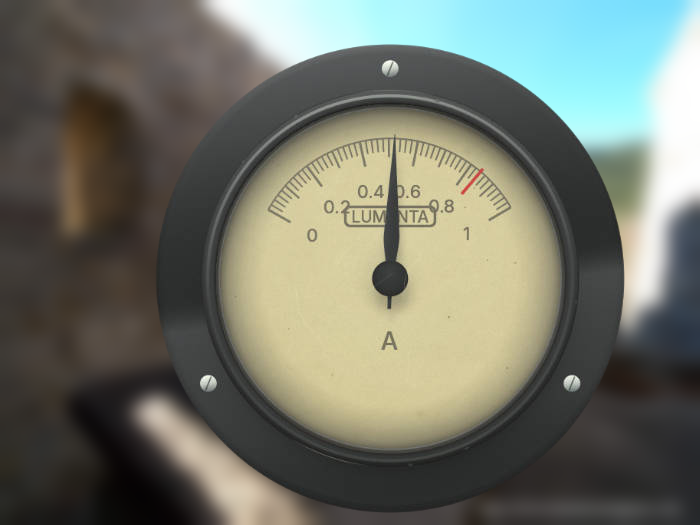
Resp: 0.52
